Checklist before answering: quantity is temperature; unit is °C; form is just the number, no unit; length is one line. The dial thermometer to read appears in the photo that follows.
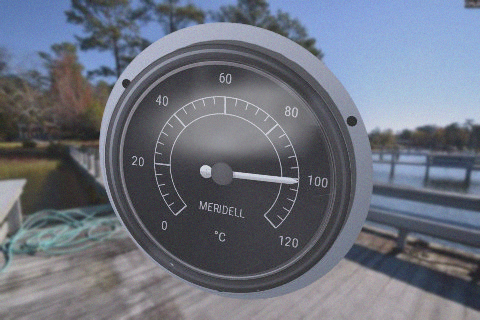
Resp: 100
